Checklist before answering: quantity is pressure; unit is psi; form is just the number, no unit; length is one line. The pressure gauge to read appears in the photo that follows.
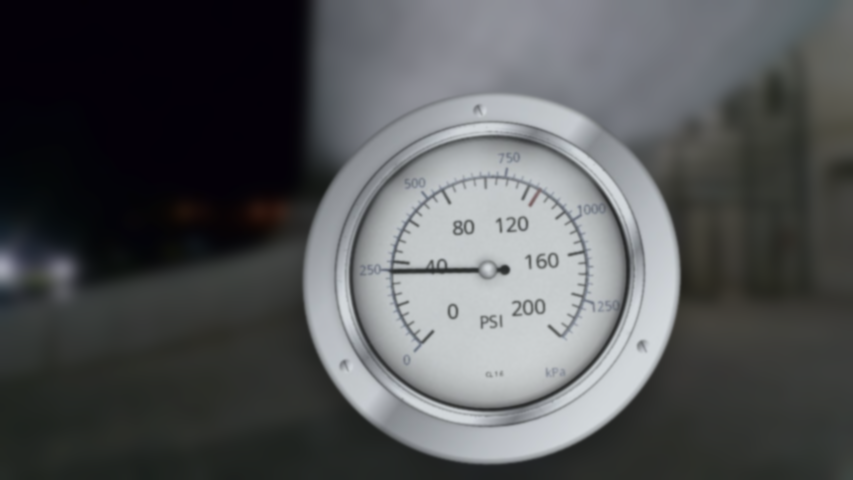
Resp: 35
